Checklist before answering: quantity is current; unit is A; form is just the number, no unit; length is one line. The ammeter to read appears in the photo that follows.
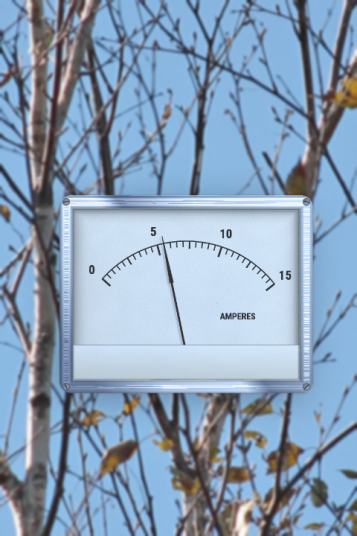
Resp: 5.5
